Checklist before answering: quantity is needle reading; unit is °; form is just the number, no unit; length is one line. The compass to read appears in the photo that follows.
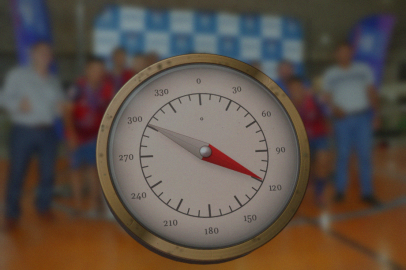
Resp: 120
